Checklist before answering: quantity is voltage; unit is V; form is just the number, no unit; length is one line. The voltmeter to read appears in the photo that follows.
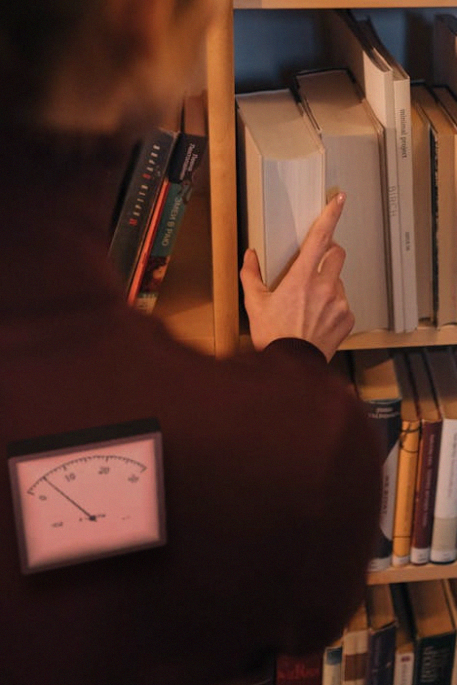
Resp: 5
